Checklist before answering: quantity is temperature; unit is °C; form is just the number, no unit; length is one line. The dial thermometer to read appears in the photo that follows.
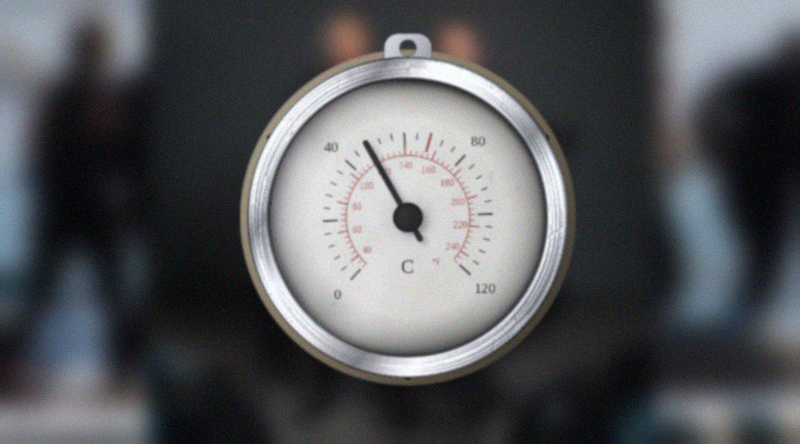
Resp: 48
